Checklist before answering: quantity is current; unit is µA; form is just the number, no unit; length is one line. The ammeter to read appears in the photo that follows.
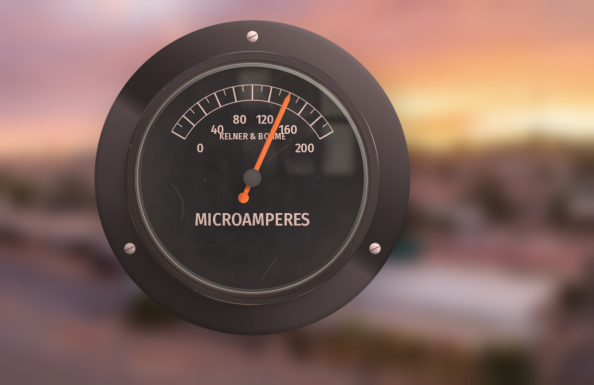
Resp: 140
